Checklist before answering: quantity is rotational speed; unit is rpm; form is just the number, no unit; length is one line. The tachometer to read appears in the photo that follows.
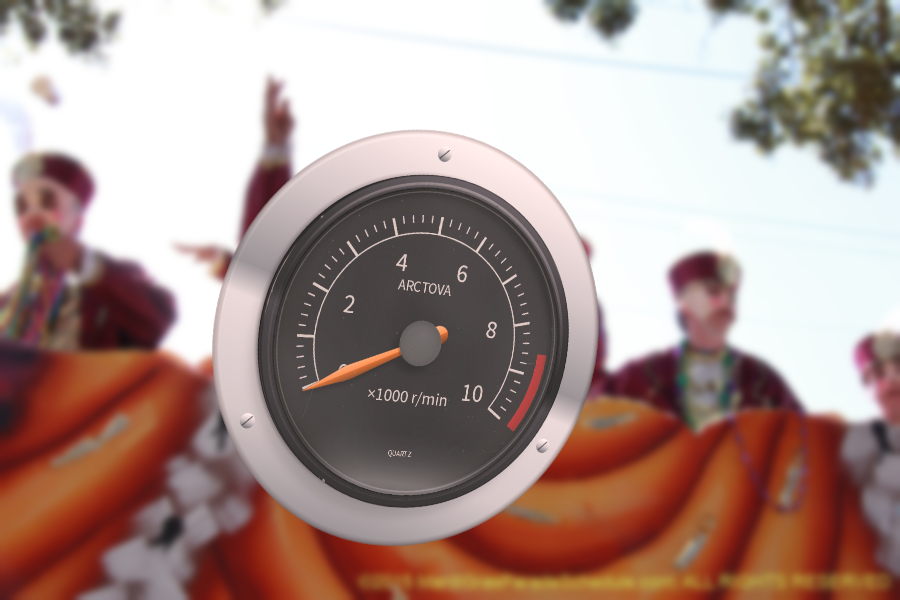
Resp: 0
